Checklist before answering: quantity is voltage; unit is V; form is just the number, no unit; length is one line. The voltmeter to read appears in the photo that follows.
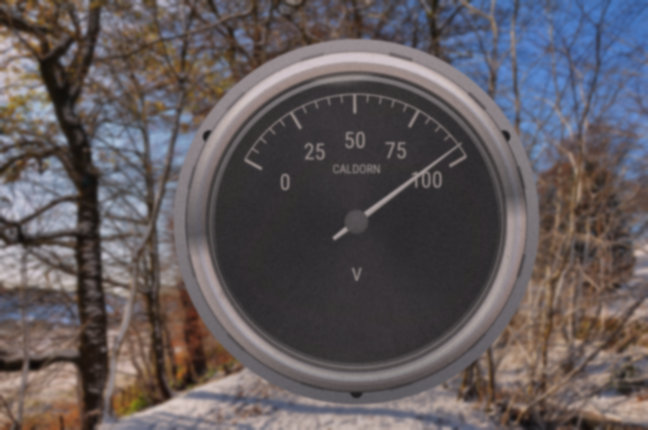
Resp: 95
